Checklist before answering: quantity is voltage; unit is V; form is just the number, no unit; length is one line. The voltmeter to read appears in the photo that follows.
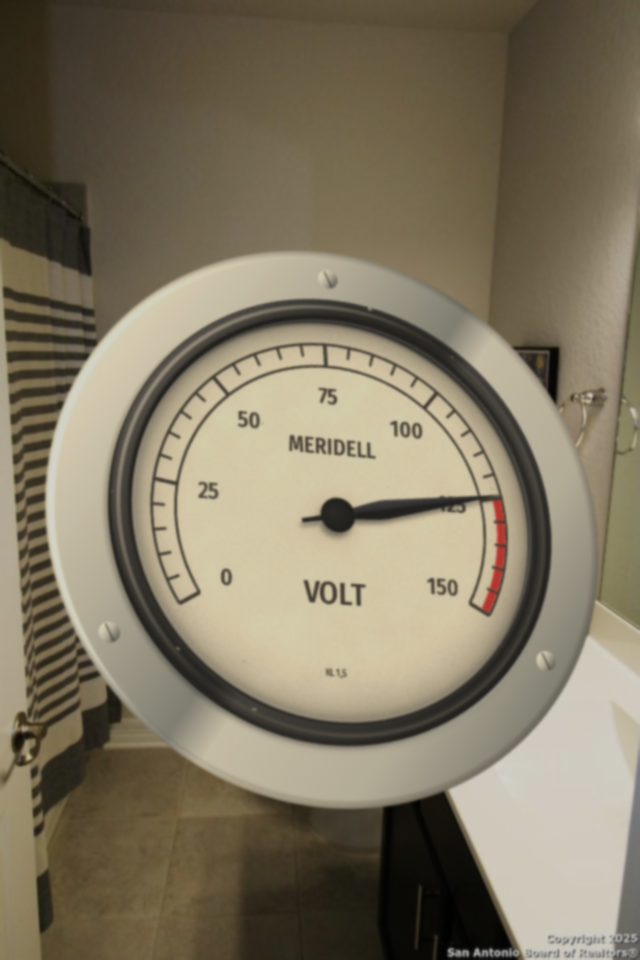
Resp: 125
